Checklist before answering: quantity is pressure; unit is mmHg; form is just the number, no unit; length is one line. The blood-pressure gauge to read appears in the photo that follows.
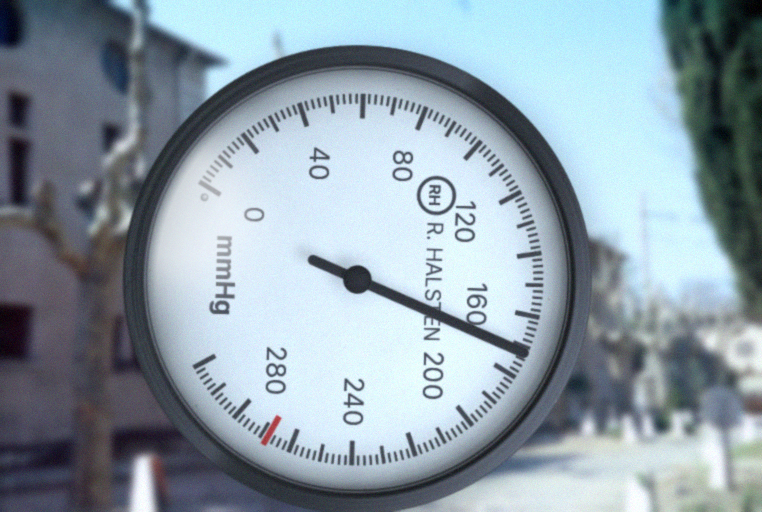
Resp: 172
